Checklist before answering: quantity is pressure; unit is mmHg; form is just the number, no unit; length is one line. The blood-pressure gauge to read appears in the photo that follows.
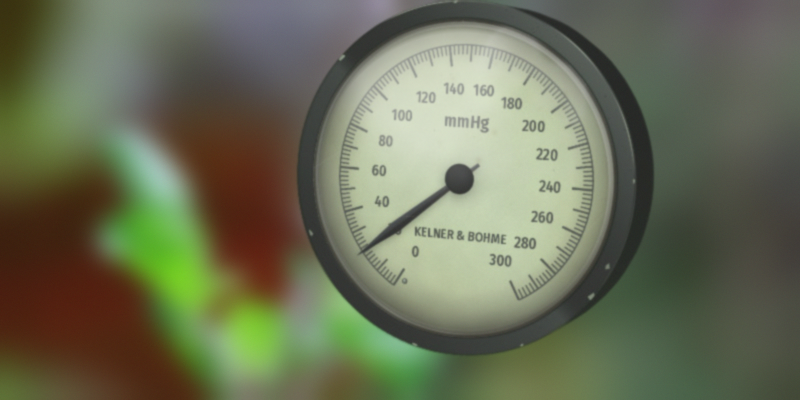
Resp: 20
